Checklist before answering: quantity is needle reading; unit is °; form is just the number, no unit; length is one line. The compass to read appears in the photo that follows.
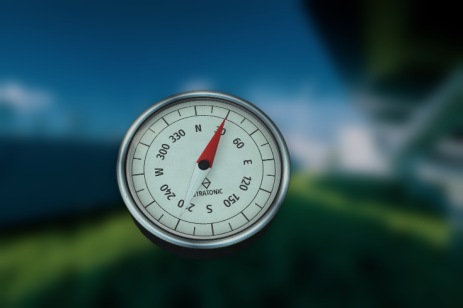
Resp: 30
